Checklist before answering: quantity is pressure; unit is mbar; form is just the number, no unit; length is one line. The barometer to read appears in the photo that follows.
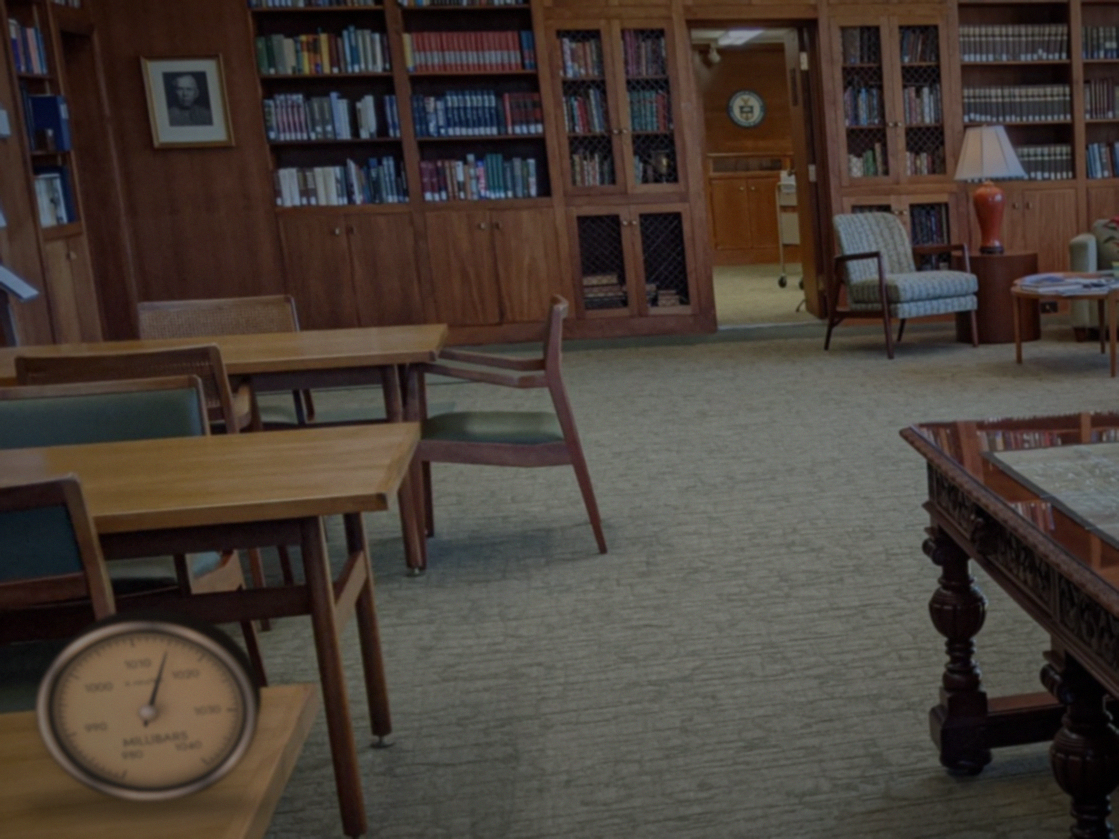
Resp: 1015
